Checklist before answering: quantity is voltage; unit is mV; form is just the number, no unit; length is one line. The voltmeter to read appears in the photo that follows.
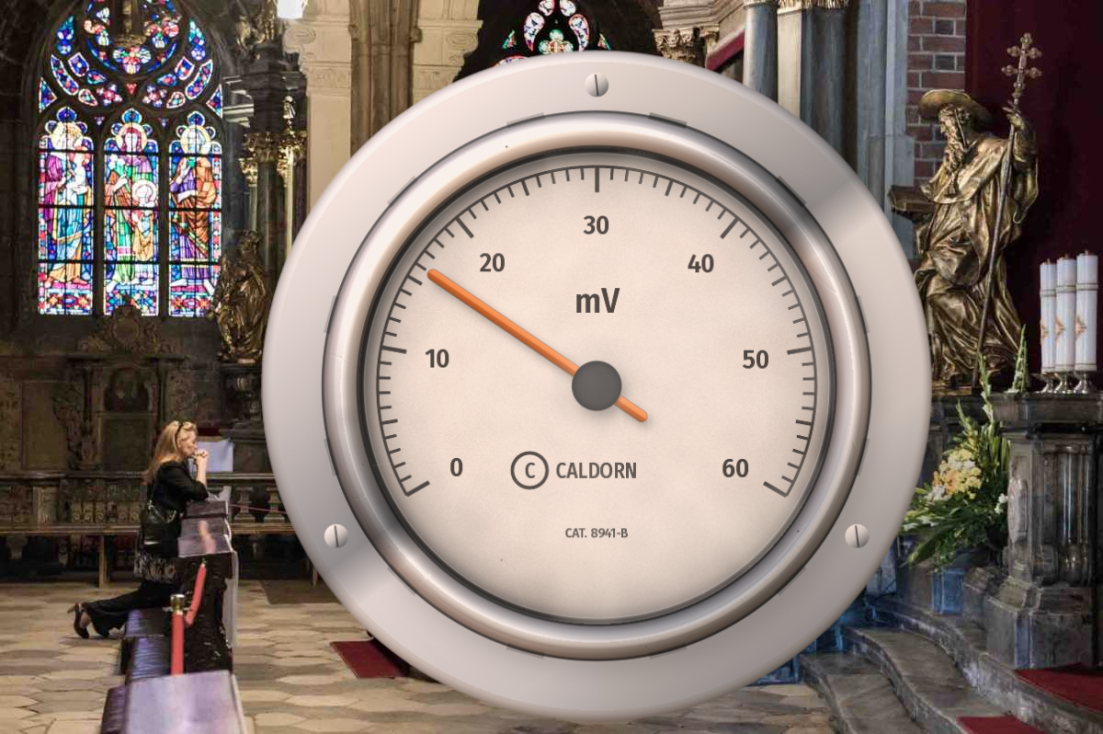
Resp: 16
